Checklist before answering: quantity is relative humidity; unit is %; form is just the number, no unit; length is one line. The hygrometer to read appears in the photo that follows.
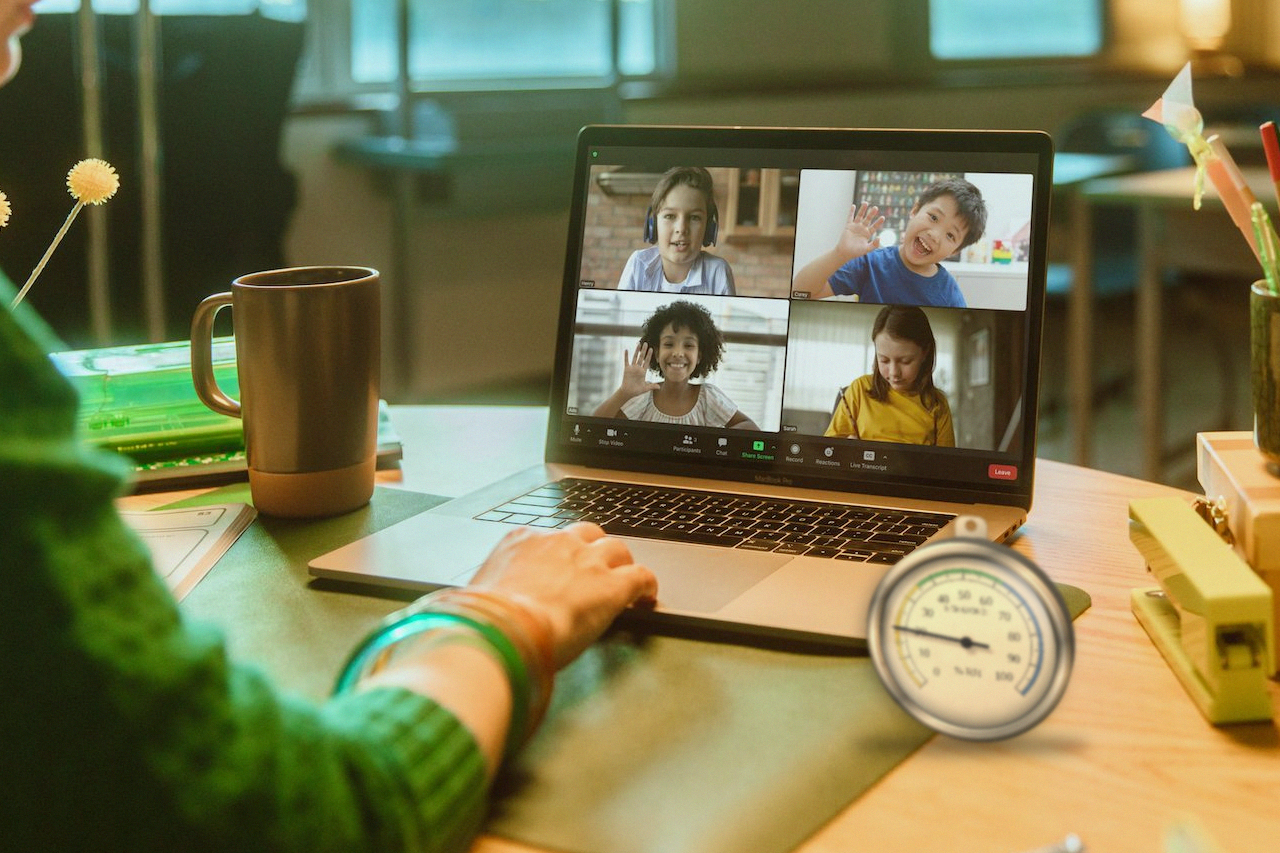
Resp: 20
